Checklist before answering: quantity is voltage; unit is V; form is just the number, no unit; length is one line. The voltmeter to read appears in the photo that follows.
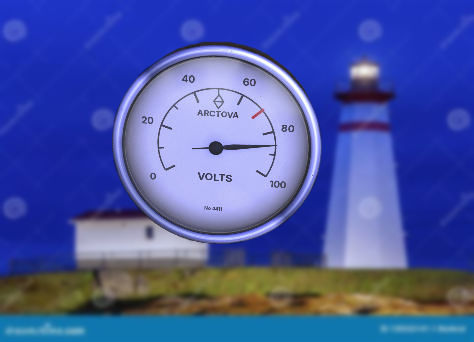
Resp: 85
